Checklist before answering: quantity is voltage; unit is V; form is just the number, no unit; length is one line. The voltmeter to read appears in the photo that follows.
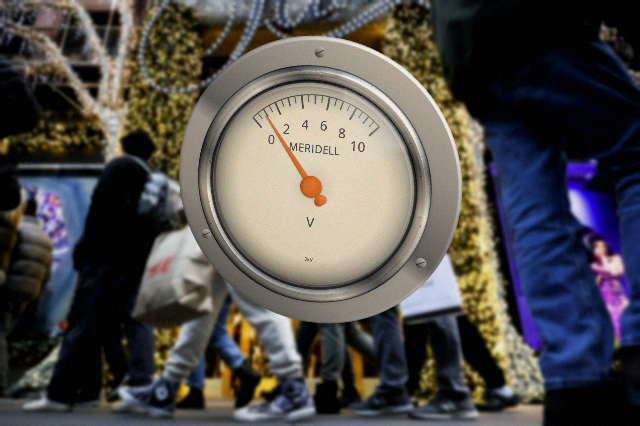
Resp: 1
